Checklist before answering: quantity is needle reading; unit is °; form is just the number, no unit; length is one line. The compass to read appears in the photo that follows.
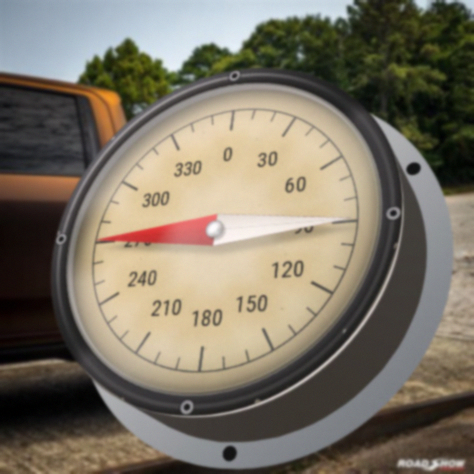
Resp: 270
